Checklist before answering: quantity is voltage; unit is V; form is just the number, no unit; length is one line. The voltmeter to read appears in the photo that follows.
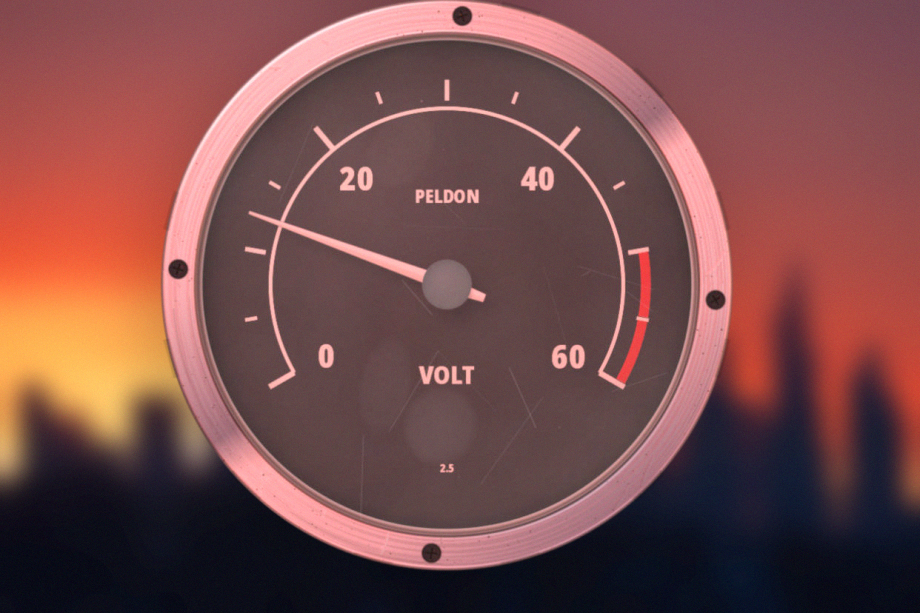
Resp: 12.5
